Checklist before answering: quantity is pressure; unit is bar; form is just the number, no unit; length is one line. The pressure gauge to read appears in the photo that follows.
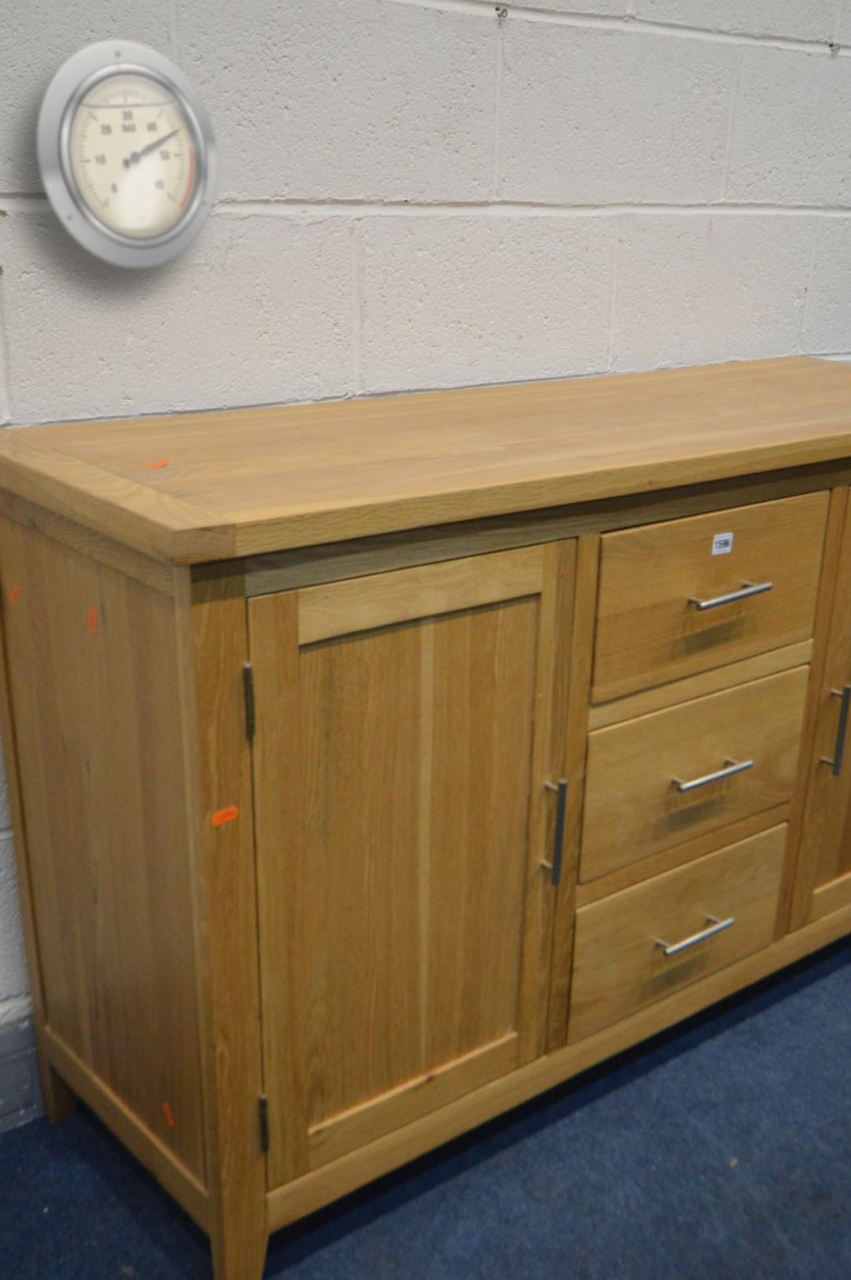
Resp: 45
